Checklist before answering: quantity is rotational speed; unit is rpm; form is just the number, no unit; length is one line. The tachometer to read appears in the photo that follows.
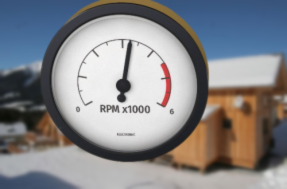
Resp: 3250
